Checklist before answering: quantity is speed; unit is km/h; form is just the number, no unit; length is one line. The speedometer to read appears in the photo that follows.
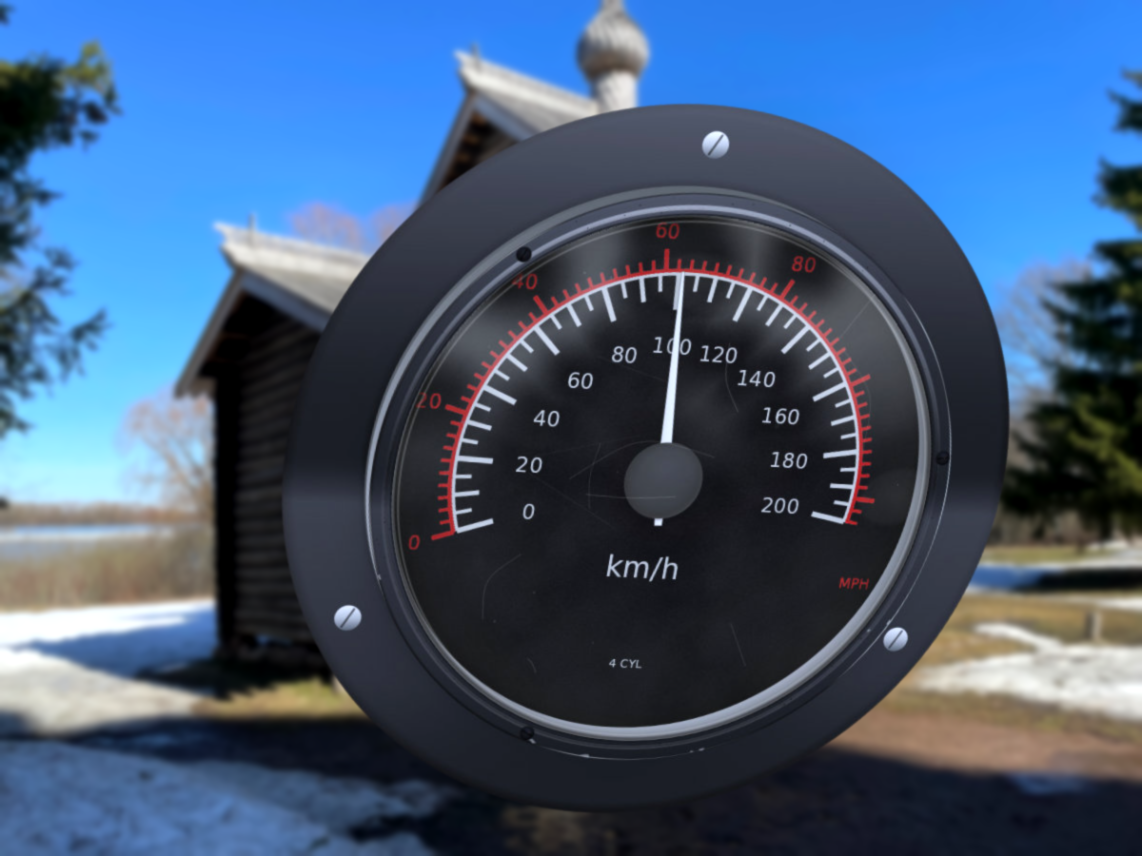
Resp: 100
